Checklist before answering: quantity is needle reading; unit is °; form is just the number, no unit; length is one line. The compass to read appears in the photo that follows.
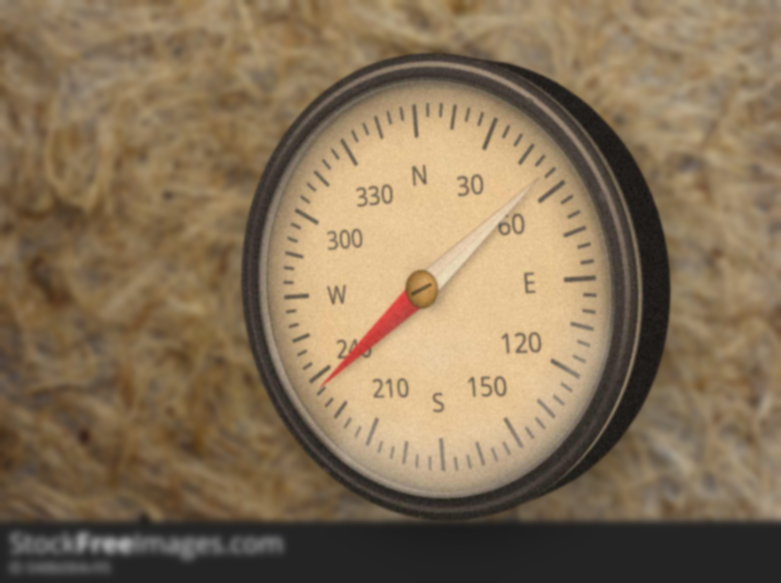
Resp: 235
